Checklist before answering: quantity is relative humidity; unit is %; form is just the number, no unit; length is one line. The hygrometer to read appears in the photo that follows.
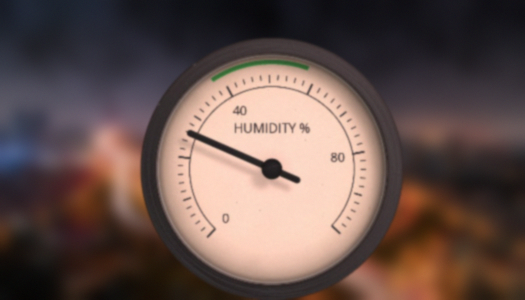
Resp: 26
